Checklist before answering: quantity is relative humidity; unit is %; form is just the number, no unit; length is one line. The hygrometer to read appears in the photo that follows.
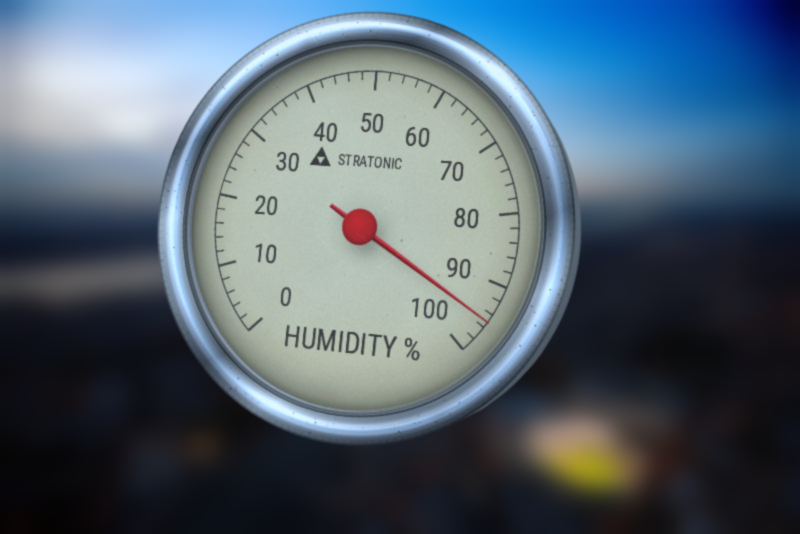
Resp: 95
